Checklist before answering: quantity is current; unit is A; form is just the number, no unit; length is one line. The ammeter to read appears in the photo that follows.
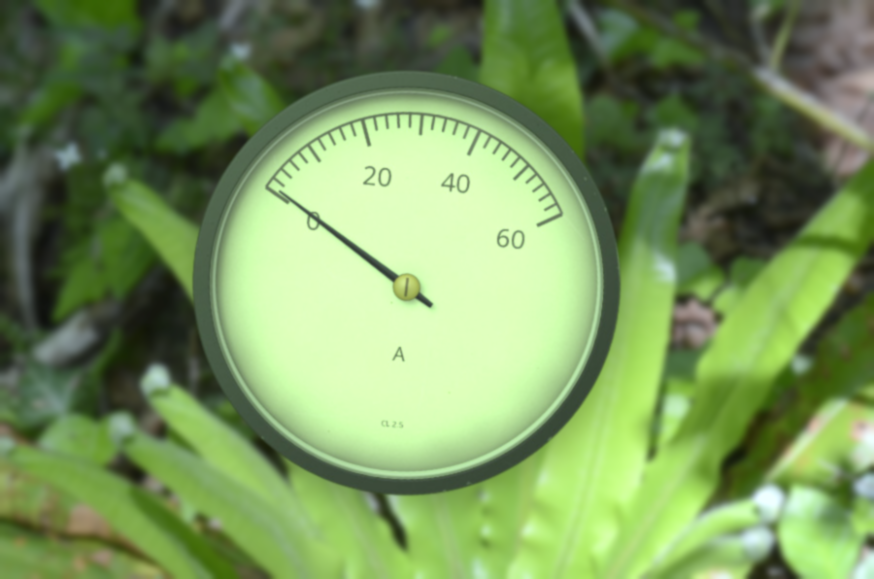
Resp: 1
